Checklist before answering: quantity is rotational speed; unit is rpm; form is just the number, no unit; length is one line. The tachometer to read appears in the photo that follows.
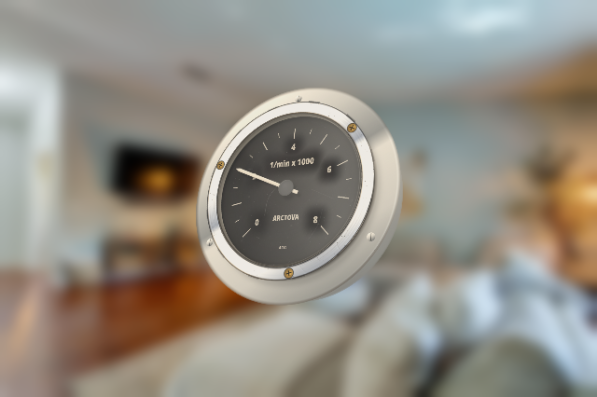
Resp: 2000
